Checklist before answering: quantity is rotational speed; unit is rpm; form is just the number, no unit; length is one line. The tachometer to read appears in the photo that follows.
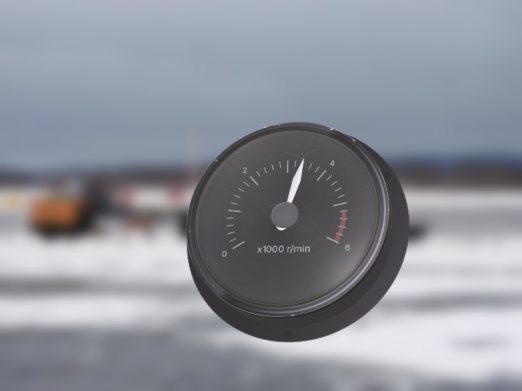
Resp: 3400
